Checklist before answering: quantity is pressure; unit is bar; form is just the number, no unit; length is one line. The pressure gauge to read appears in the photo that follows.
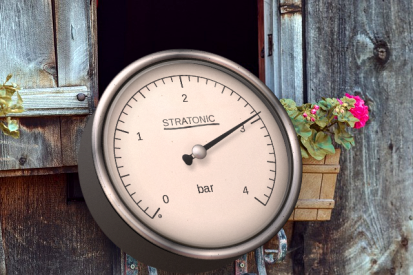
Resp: 2.95
